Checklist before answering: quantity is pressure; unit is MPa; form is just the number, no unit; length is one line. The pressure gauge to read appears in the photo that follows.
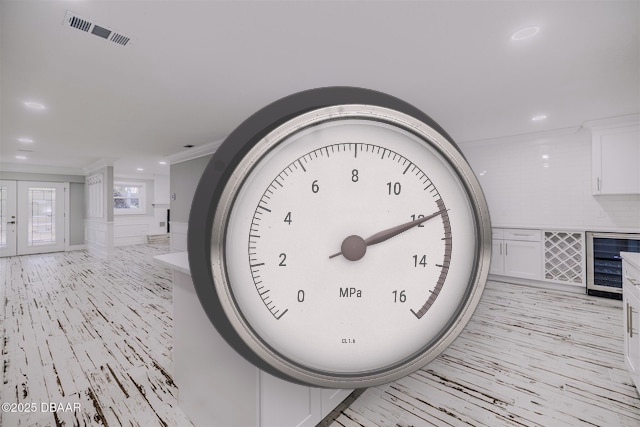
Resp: 12
